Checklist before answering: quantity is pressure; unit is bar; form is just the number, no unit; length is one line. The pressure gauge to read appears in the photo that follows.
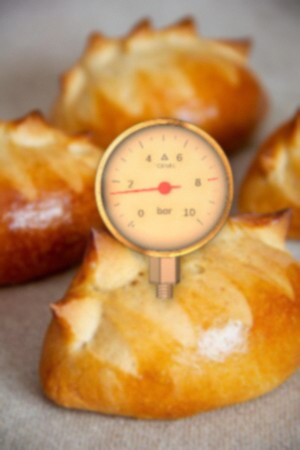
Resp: 1.5
